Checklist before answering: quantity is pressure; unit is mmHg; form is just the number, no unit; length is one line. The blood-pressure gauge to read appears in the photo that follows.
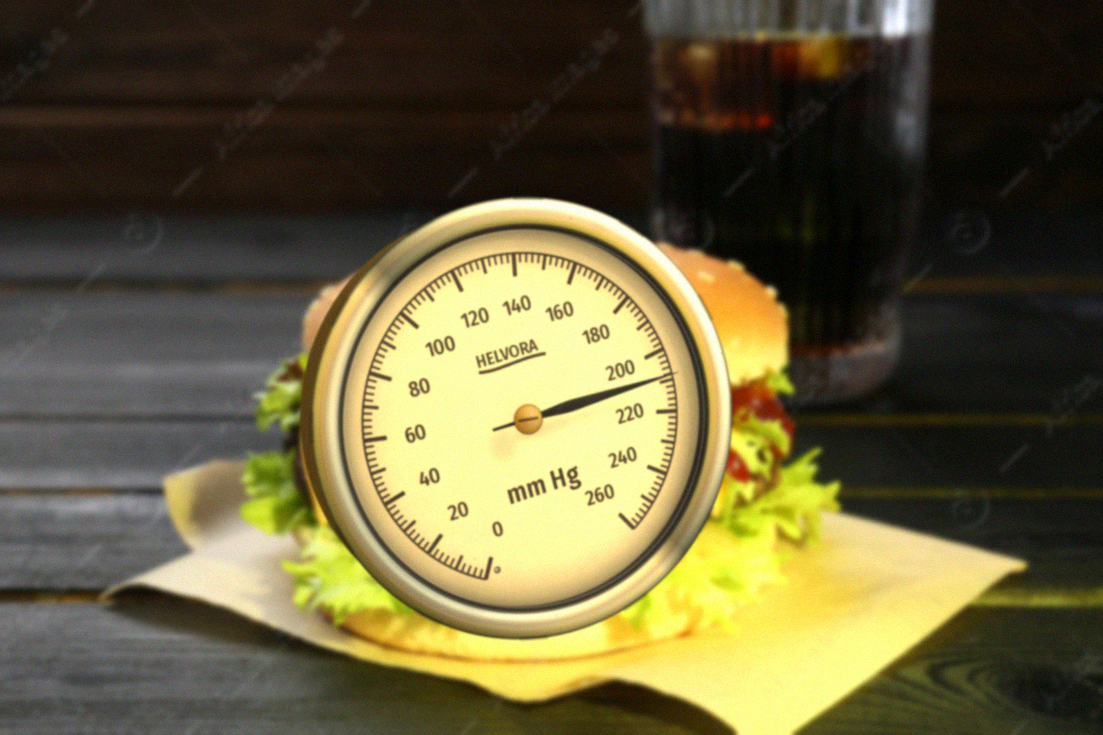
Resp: 208
